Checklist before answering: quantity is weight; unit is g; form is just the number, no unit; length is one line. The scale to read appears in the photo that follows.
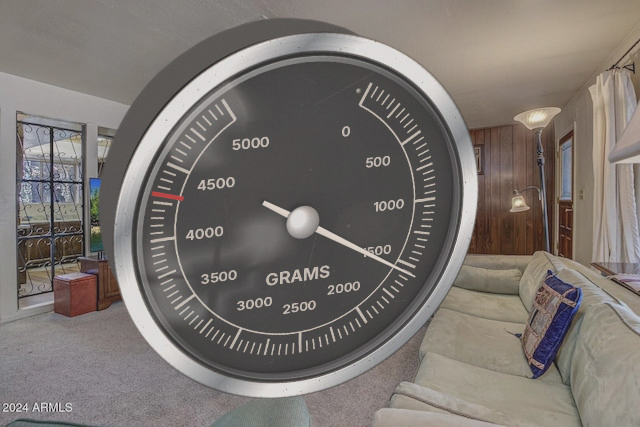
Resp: 1550
